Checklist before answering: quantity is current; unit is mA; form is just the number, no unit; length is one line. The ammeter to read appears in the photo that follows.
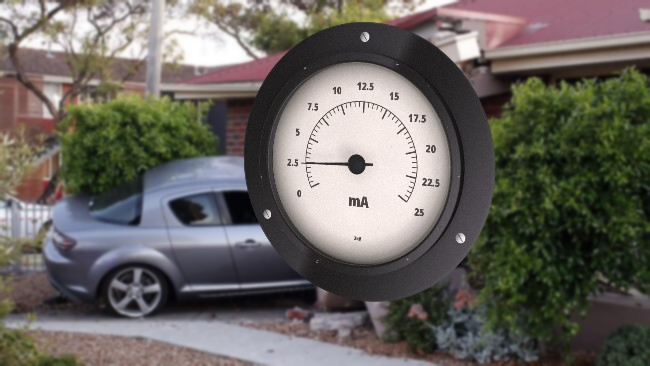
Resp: 2.5
